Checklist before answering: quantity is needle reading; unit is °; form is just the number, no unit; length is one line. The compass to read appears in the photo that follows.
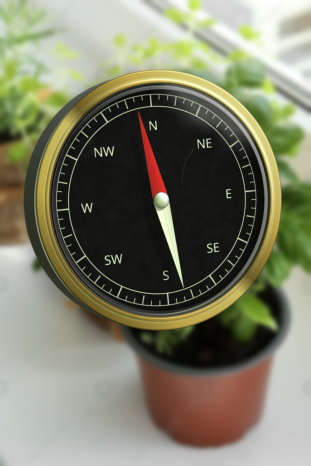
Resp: 350
